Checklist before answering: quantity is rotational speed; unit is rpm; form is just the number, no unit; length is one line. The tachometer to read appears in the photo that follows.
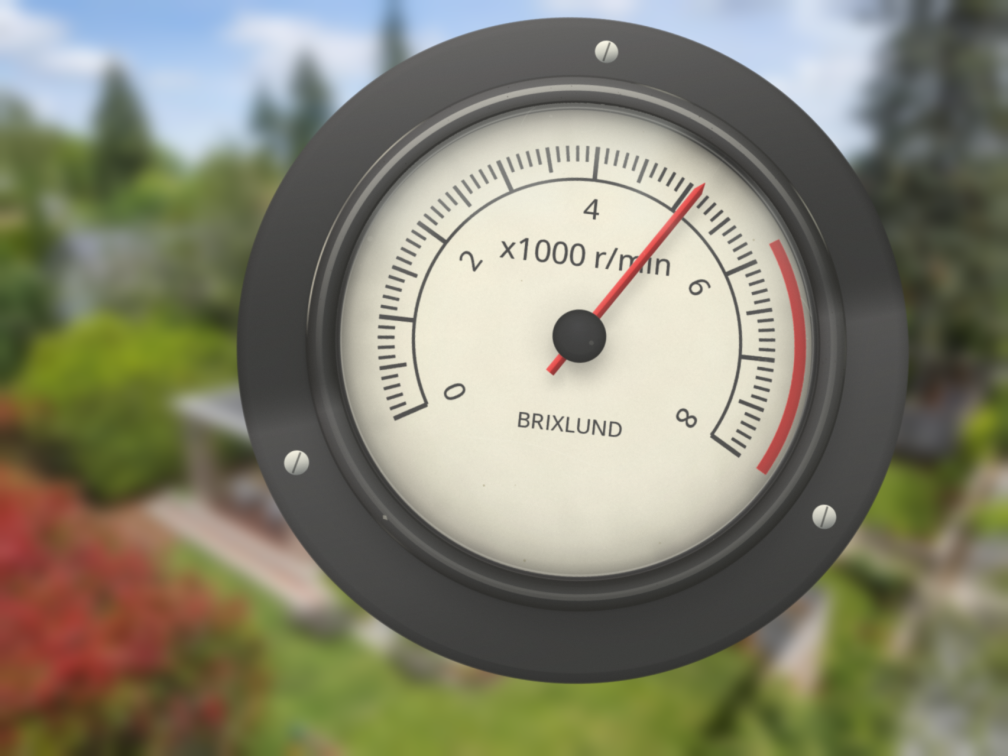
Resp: 5100
